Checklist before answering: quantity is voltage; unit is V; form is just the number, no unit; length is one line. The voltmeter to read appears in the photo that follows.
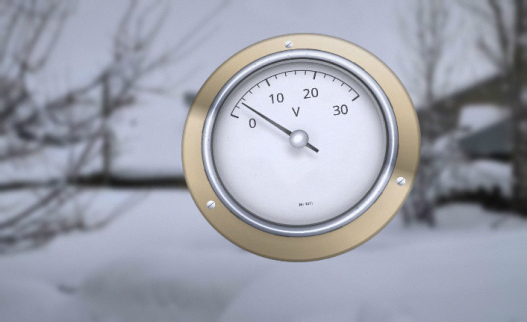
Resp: 3
